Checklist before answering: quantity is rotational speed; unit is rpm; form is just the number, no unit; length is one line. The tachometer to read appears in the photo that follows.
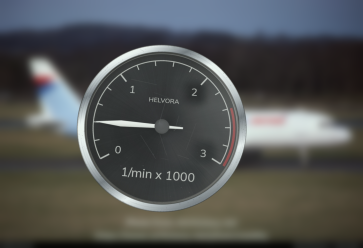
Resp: 400
